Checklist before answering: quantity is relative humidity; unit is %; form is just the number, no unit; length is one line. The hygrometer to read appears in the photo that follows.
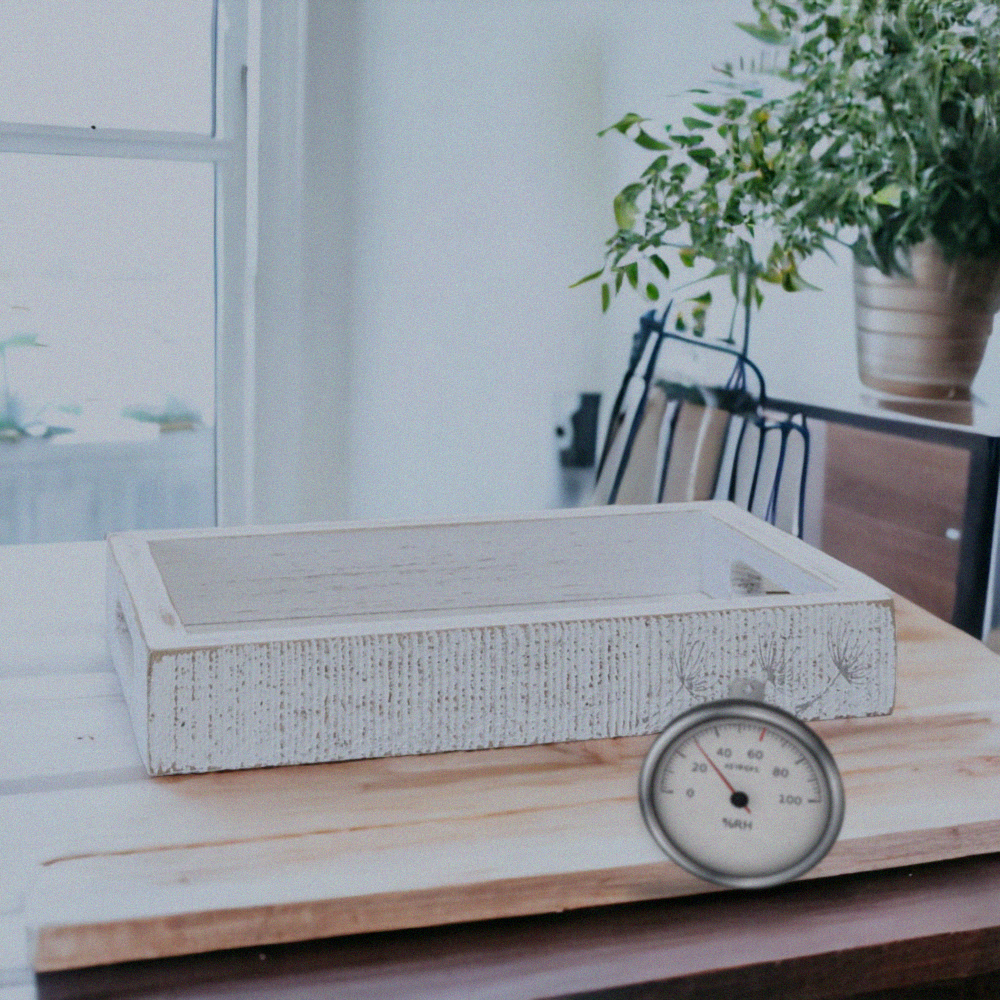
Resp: 30
